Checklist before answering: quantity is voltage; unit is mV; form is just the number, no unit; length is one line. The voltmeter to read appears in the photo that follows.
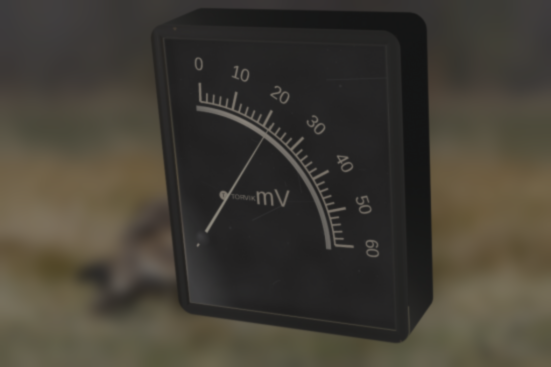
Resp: 22
